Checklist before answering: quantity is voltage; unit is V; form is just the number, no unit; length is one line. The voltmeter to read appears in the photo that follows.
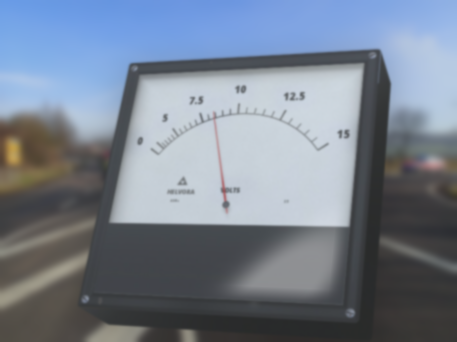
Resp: 8.5
